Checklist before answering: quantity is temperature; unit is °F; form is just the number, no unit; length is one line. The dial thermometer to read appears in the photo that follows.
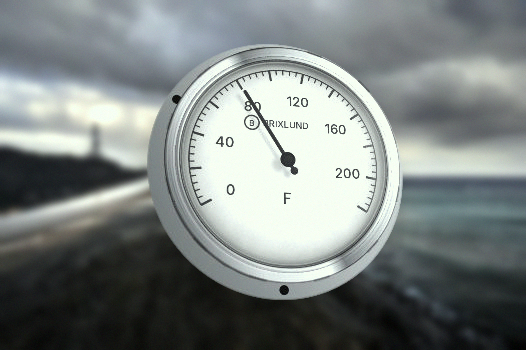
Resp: 80
